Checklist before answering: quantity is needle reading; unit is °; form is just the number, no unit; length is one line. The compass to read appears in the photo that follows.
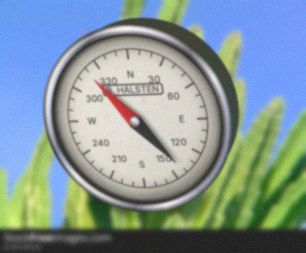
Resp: 320
